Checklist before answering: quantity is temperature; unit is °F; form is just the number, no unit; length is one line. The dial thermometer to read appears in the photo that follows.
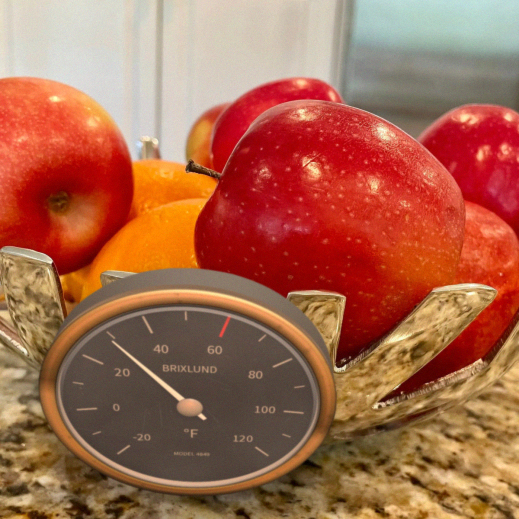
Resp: 30
